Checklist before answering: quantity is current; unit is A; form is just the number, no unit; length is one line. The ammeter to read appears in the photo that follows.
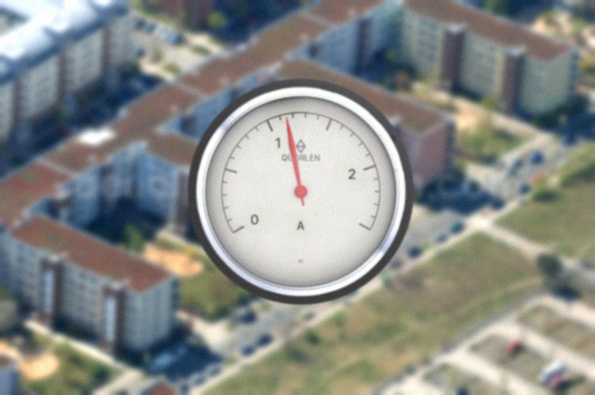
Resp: 1.15
